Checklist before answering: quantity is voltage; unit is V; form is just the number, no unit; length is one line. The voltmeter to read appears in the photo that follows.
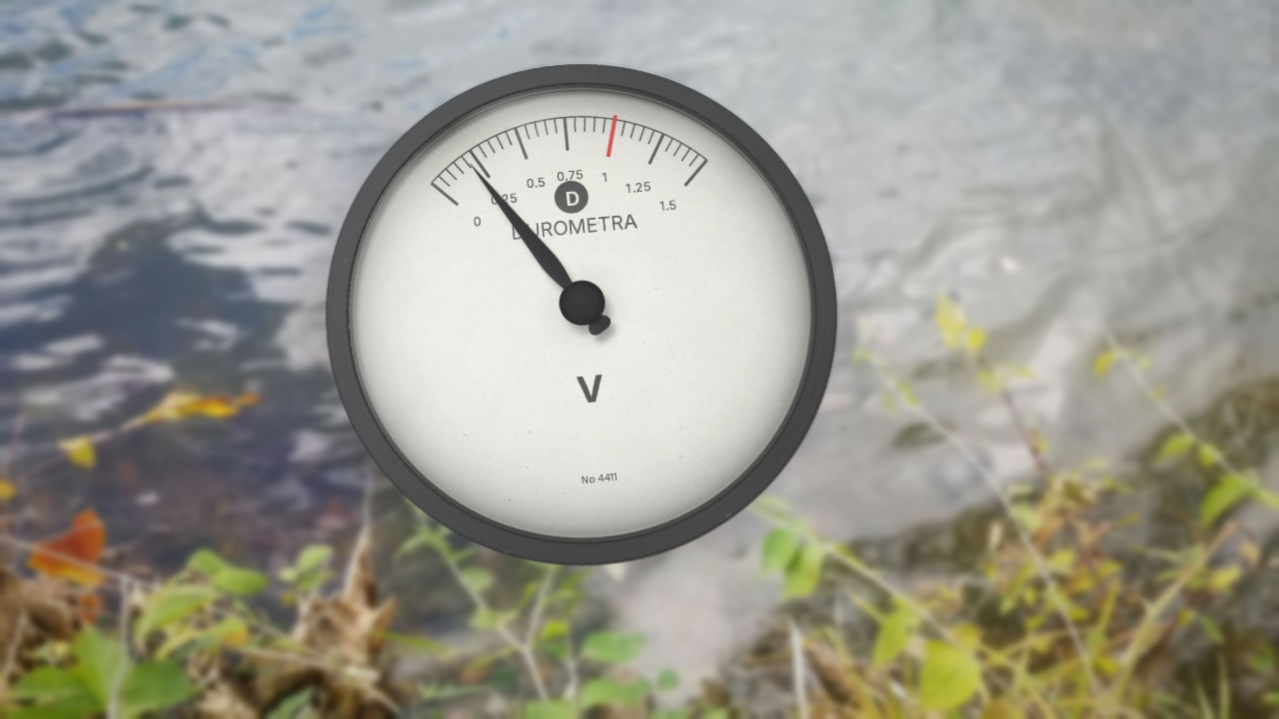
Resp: 0.2
